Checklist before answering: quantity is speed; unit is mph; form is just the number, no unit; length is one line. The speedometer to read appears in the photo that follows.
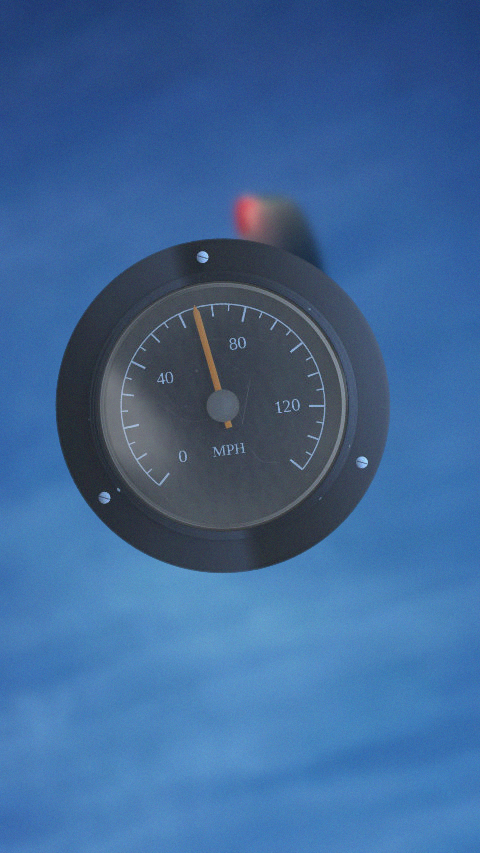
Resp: 65
